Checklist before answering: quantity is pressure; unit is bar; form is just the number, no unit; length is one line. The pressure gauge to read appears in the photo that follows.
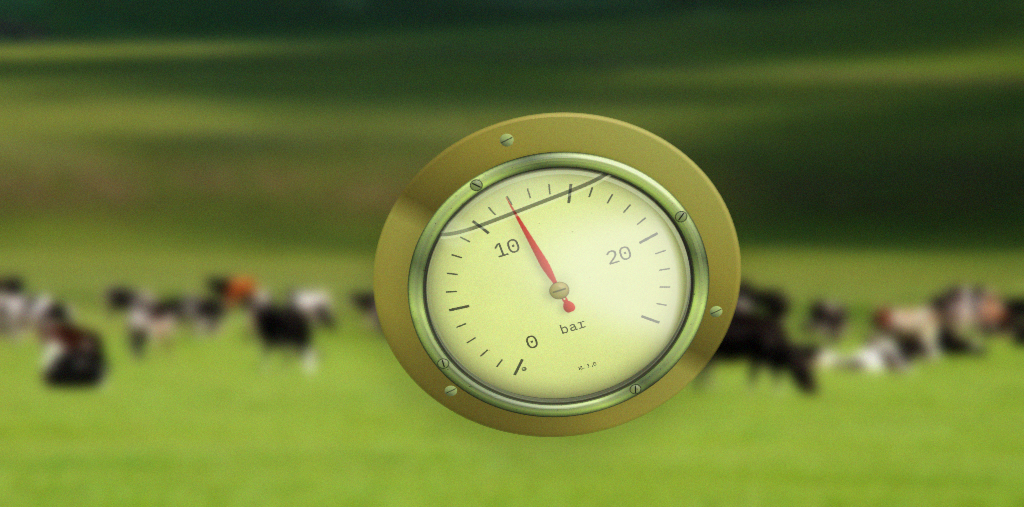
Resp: 12
